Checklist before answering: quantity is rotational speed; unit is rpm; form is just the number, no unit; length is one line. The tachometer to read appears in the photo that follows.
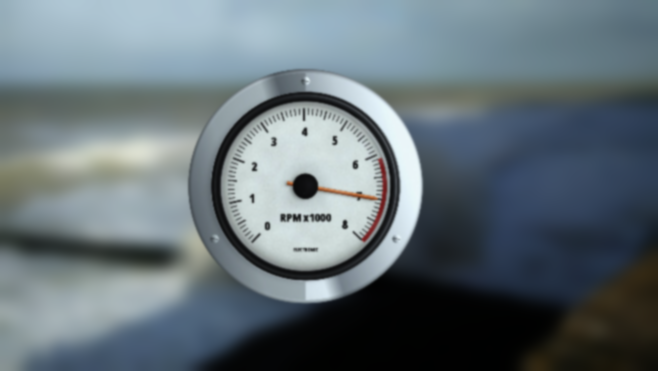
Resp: 7000
